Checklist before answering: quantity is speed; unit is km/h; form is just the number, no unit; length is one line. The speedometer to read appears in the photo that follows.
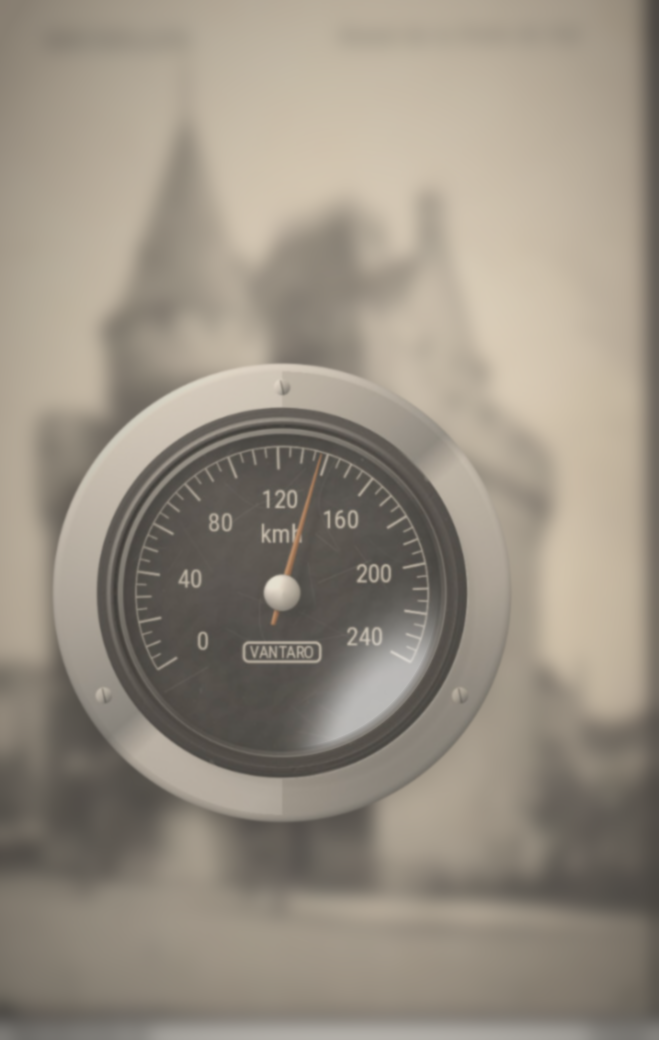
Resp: 137.5
